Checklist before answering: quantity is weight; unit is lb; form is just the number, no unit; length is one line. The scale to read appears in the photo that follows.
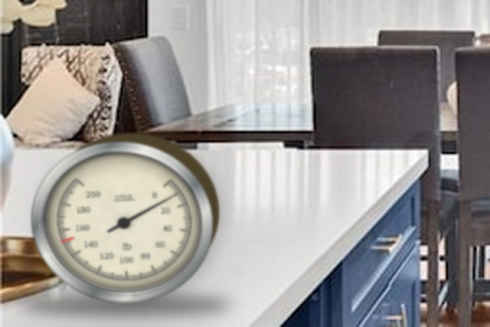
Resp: 10
